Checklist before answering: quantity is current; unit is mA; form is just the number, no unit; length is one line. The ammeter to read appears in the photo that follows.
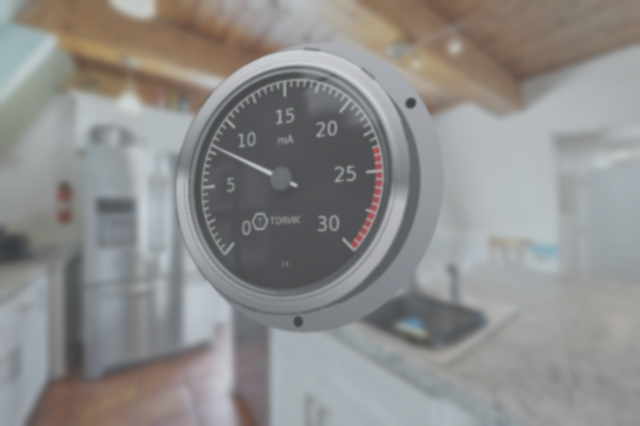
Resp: 8
